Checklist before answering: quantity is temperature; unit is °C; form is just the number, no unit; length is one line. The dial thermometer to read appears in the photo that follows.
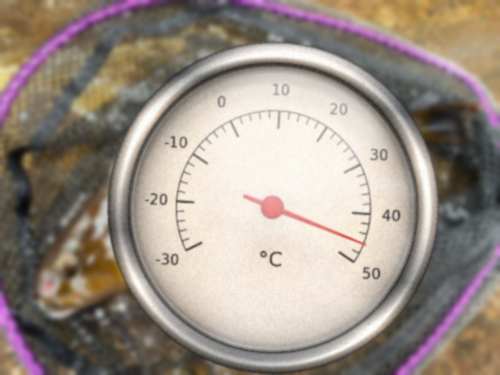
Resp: 46
